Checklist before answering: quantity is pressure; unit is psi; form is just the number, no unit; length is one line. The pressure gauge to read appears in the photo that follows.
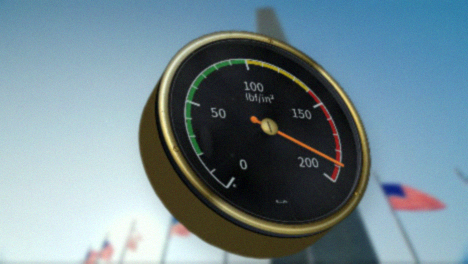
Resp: 190
